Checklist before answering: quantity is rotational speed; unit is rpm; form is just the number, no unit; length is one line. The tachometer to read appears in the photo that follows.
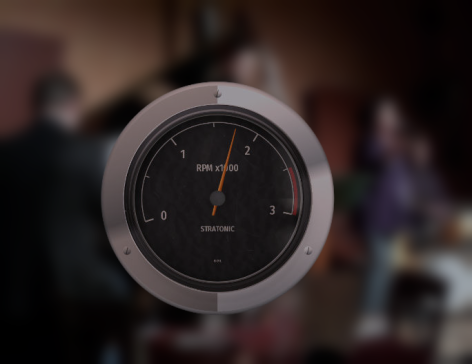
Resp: 1750
